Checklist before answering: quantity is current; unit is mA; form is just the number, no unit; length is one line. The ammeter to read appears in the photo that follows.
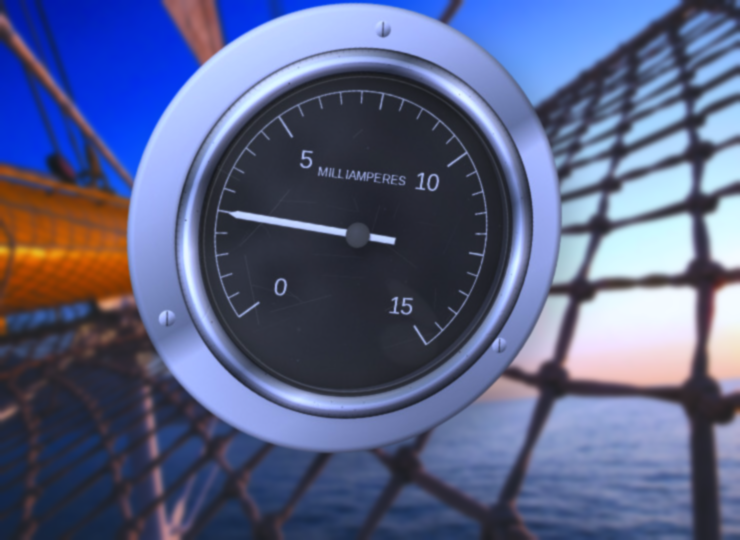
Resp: 2.5
